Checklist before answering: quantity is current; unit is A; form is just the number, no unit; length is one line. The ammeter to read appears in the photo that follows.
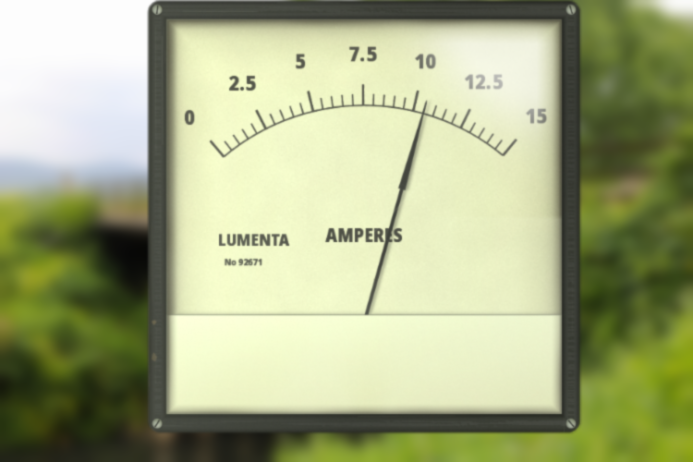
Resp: 10.5
